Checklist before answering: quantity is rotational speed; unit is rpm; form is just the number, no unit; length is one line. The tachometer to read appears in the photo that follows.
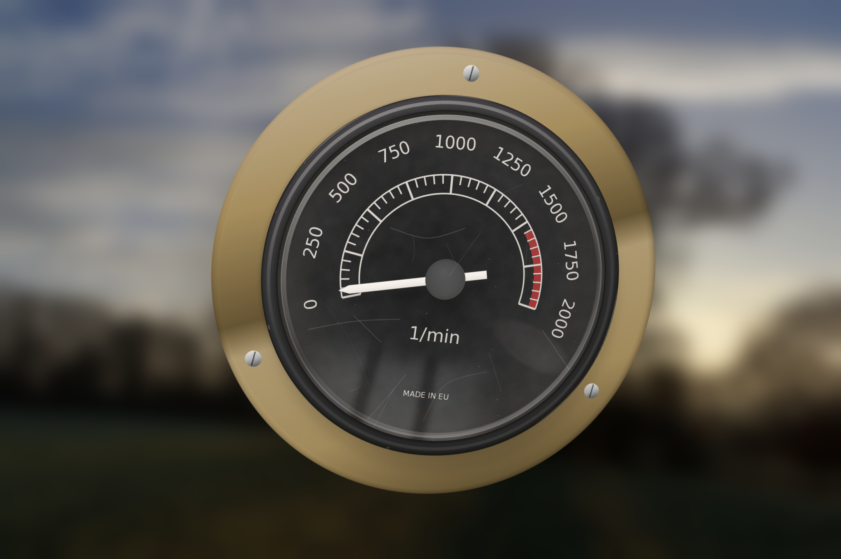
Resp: 50
